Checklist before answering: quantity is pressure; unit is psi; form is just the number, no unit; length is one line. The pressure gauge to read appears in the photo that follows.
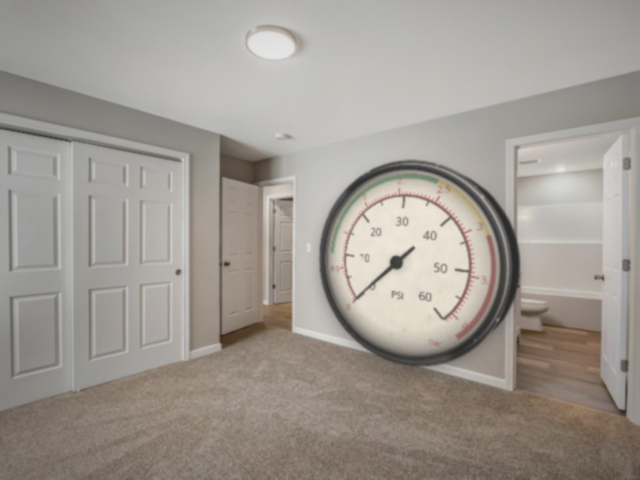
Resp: 0
